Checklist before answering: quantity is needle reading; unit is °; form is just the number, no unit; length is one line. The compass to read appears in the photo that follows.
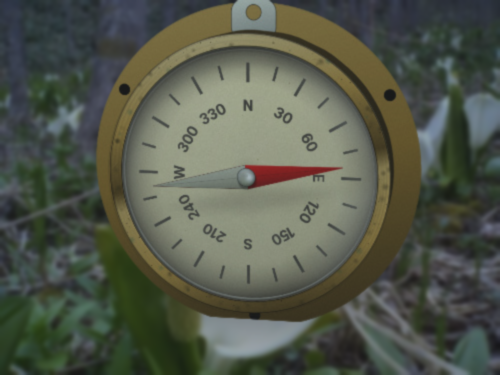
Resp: 82.5
